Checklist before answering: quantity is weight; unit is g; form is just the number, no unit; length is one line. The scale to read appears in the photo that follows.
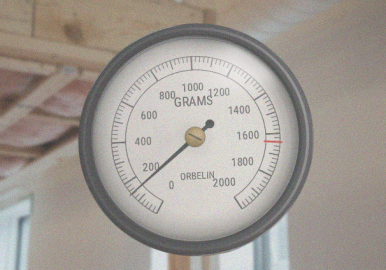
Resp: 140
